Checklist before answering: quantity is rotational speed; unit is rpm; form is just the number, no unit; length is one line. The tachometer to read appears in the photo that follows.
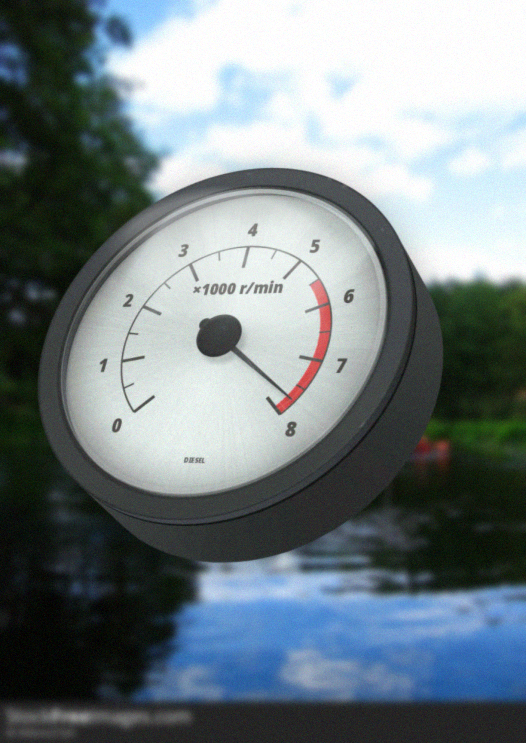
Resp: 7750
